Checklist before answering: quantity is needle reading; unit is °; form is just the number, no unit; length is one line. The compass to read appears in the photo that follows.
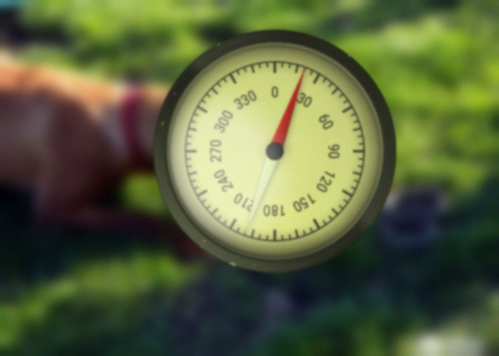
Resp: 20
